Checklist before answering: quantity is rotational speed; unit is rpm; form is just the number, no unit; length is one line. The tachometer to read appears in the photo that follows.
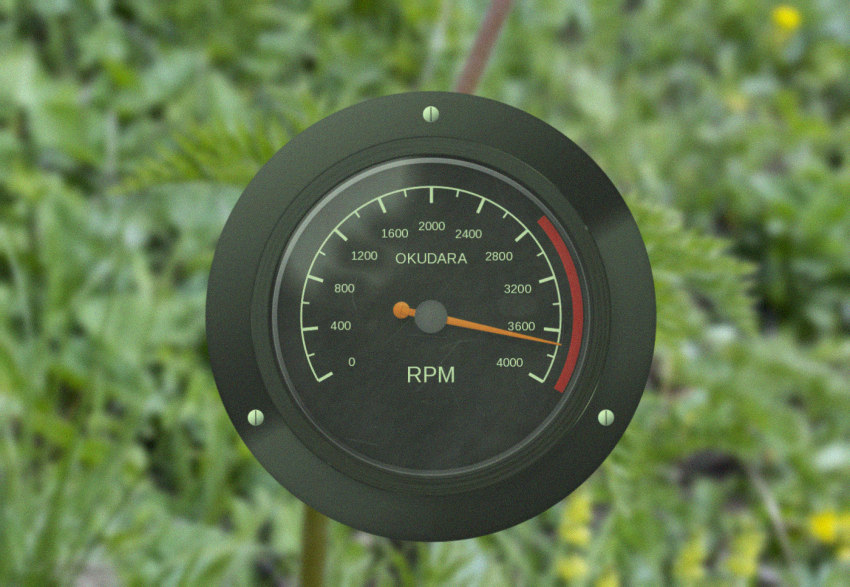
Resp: 3700
